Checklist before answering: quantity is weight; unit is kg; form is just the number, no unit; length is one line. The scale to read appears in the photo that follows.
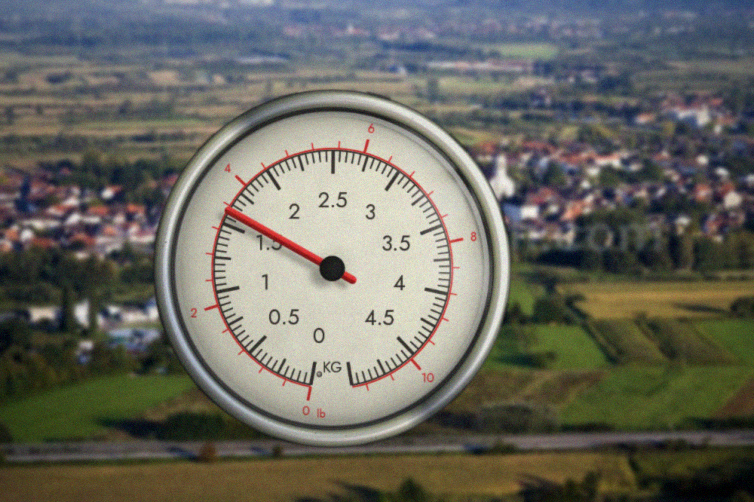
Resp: 1.6
